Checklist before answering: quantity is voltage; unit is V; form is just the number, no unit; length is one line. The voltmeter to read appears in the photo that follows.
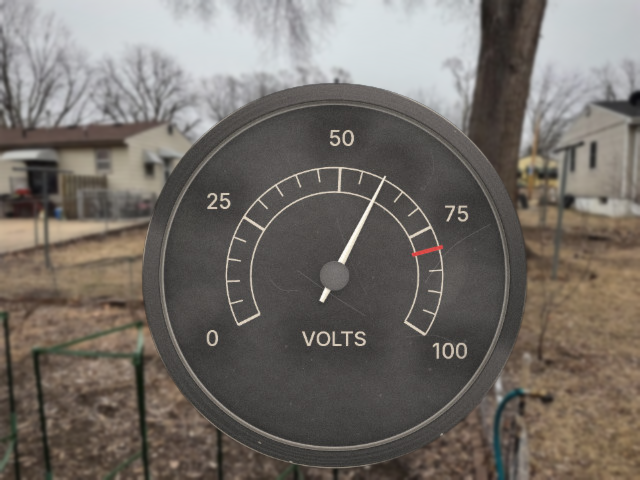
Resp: 60
